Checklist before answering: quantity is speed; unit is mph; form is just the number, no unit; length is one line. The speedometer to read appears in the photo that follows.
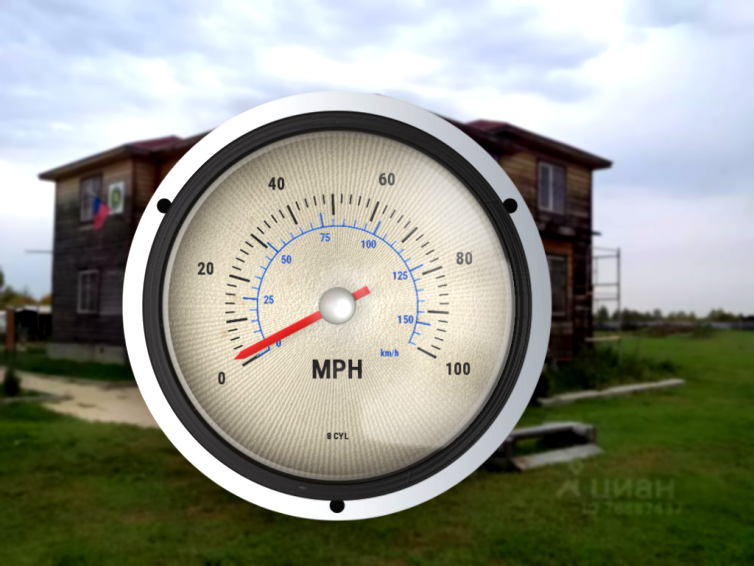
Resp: 2
